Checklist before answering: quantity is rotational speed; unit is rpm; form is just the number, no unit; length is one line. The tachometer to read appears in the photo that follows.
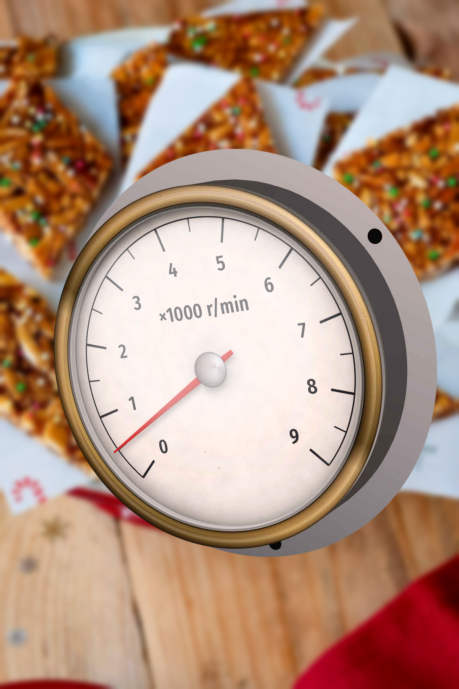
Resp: 500
